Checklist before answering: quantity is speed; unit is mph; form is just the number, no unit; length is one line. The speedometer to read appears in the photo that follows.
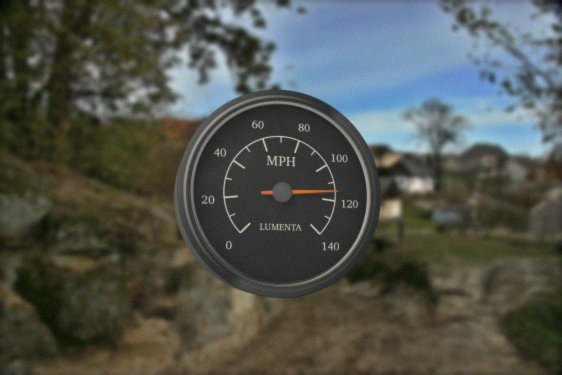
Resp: 115
